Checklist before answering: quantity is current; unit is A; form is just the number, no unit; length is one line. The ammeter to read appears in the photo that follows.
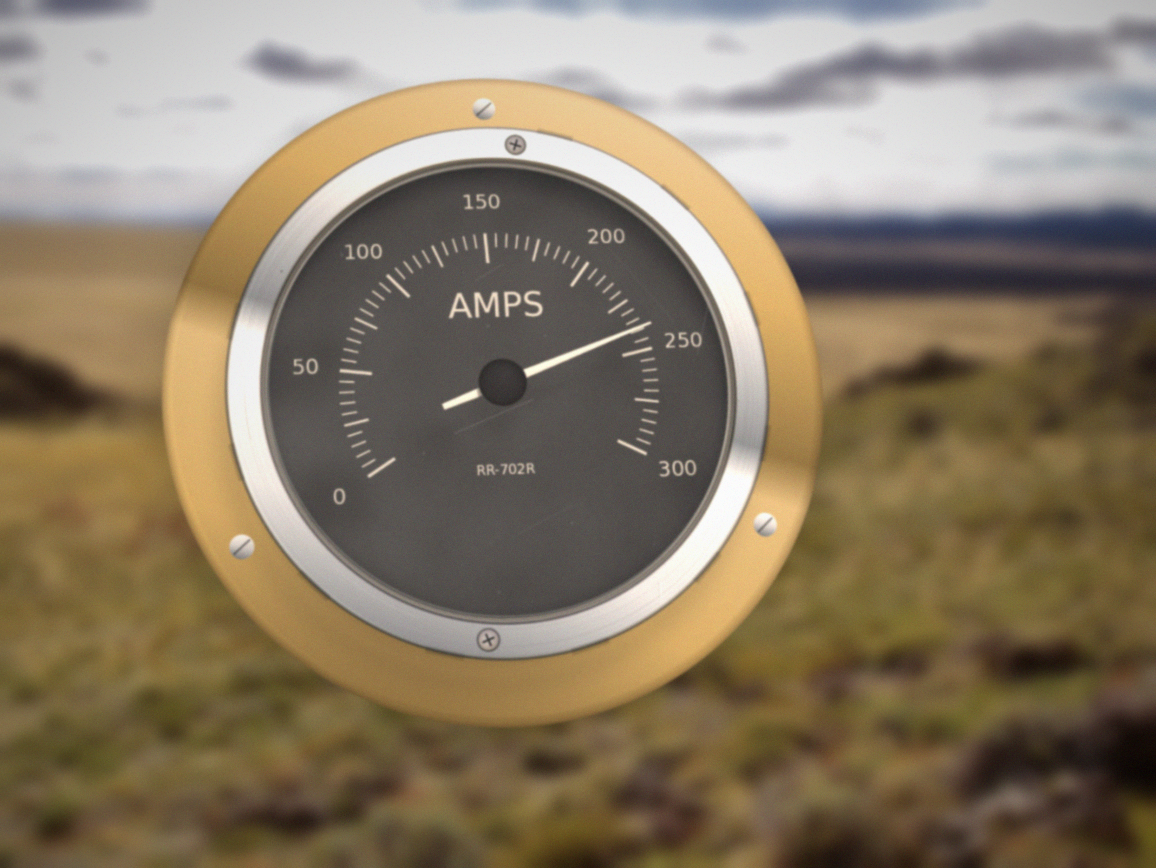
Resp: 240
